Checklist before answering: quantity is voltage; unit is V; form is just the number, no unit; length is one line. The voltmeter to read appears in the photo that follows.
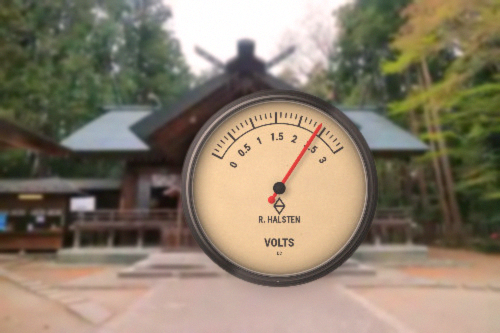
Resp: 2.4
